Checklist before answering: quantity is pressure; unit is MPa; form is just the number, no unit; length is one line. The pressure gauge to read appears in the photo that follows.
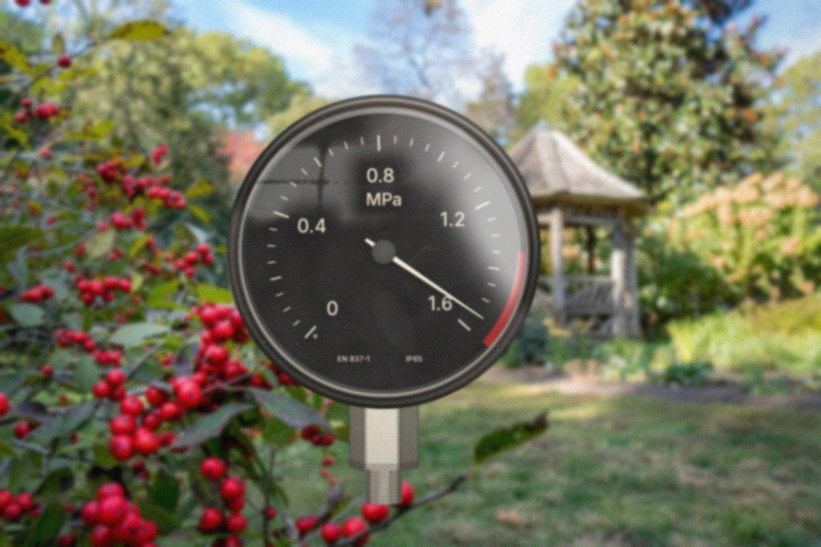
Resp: 1.55
